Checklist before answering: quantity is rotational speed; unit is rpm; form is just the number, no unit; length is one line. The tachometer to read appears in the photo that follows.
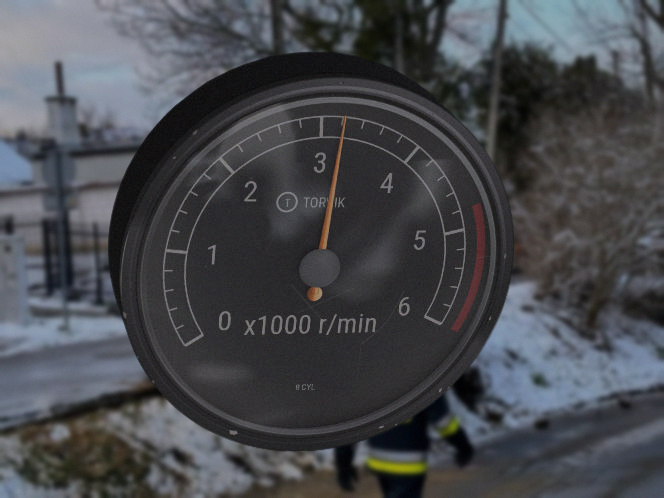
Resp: 3200
